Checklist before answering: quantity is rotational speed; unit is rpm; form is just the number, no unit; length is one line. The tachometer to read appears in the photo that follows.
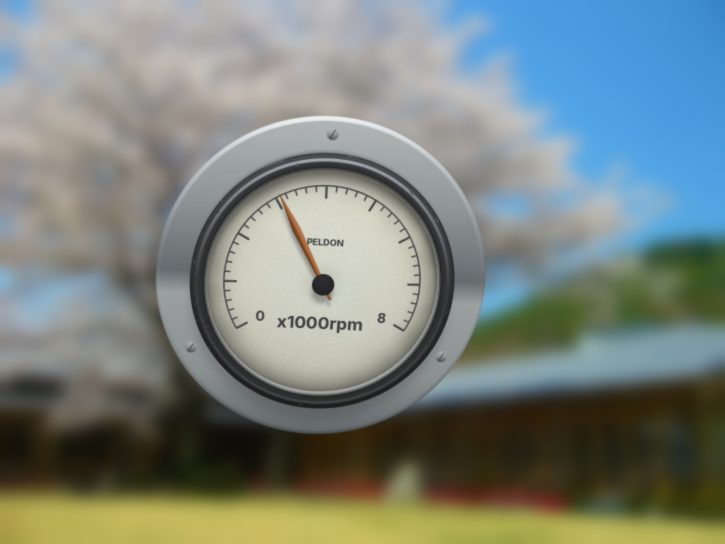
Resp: 3100
